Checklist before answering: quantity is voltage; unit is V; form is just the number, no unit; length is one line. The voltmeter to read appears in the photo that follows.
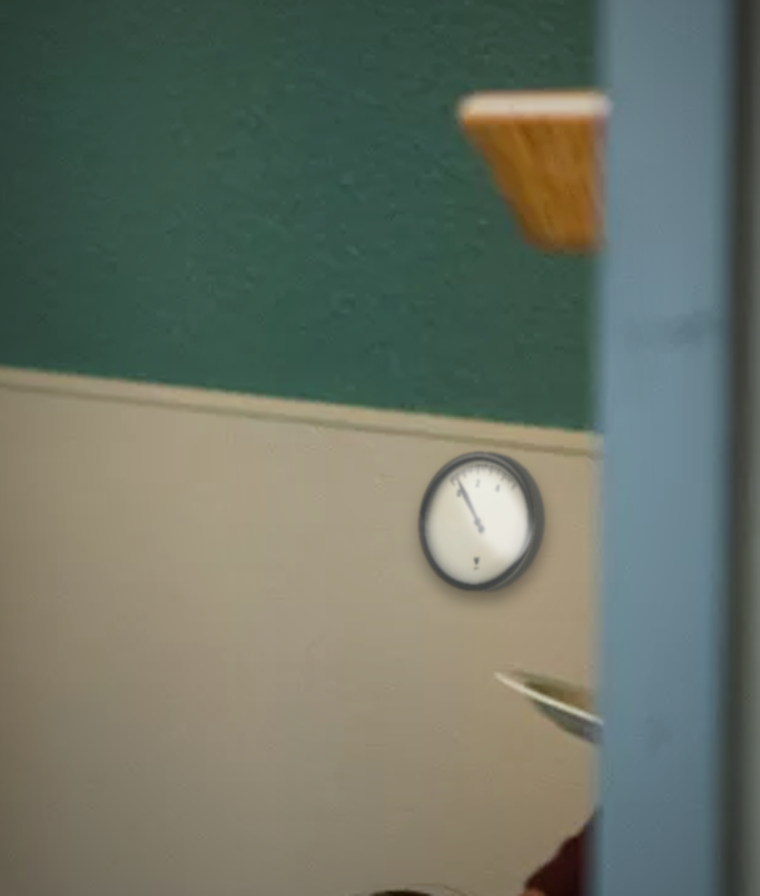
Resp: 0.5
